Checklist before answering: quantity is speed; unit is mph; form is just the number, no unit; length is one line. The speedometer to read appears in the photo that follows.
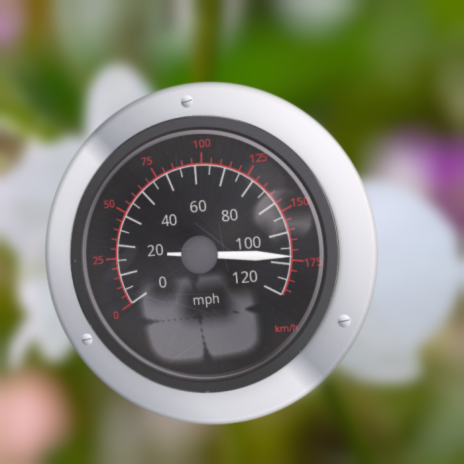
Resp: 107.5
